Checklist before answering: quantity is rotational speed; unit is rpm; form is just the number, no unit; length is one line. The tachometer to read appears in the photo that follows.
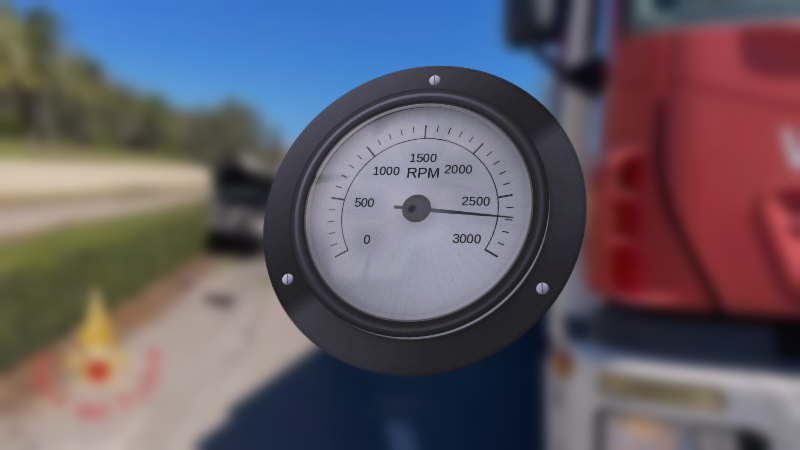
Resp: 2700
